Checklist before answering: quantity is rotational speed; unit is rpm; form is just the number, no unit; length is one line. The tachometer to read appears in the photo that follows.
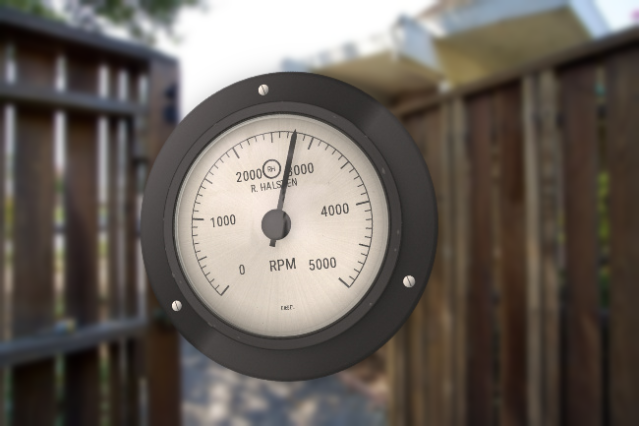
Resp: 2800
